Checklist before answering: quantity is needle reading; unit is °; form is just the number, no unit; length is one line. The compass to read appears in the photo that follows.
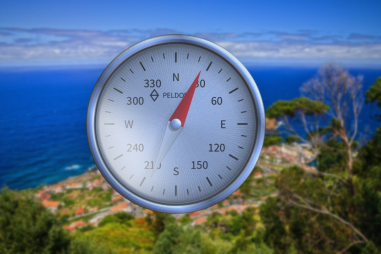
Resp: 25
